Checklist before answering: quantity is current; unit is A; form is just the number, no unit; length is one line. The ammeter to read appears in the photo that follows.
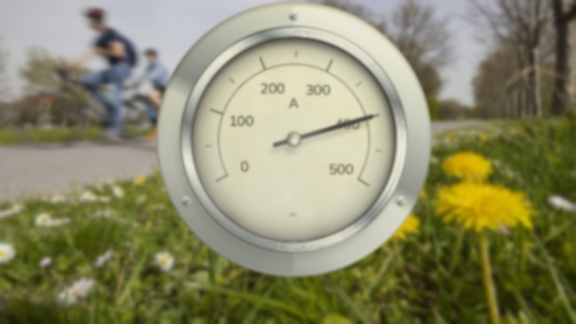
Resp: 400
